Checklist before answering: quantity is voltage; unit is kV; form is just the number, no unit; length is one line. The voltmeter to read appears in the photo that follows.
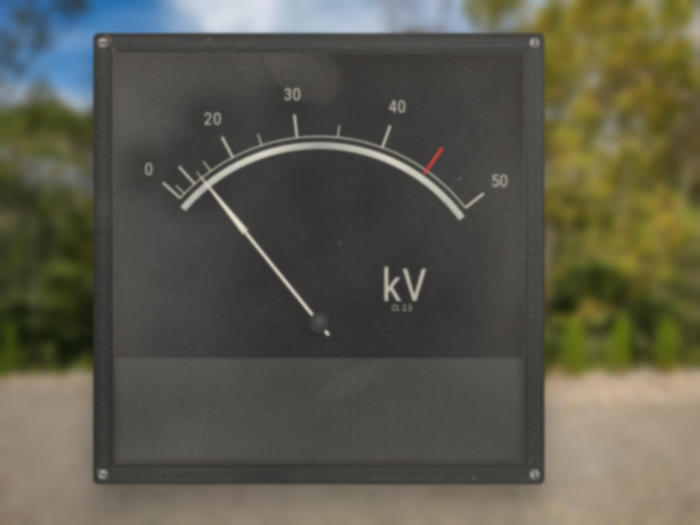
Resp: 12.5
